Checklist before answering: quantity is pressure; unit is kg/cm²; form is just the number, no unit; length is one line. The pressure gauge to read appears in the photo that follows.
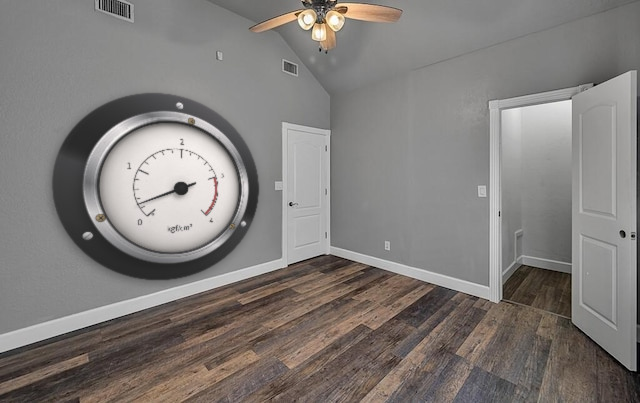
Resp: 0.3
